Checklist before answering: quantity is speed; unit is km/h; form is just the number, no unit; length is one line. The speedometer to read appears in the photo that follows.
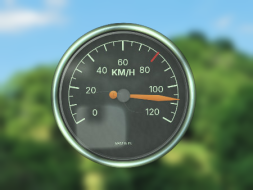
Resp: 107.5
